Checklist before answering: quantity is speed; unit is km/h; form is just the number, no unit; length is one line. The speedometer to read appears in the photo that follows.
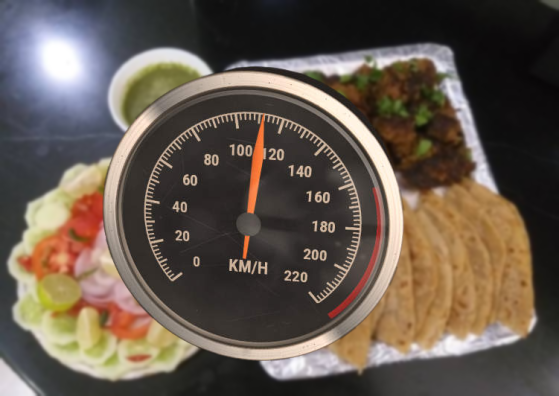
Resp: 112
